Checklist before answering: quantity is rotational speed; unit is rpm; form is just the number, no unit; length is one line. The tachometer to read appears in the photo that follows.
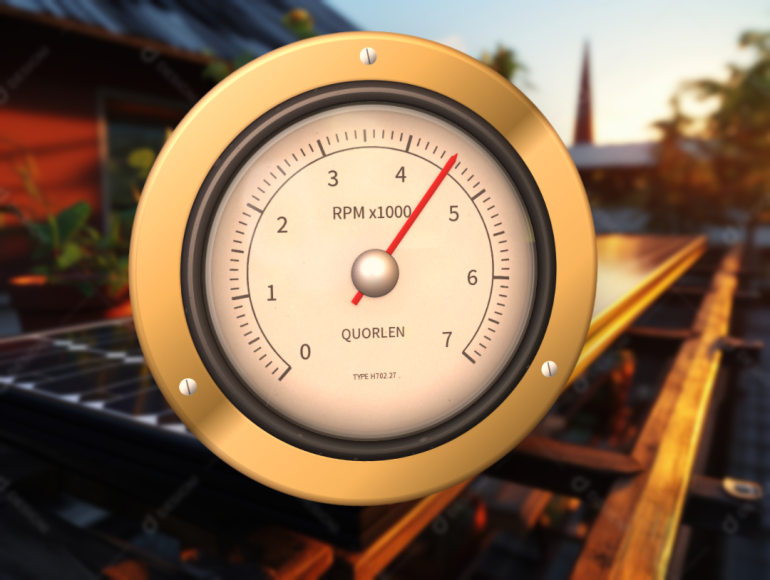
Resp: 4500
